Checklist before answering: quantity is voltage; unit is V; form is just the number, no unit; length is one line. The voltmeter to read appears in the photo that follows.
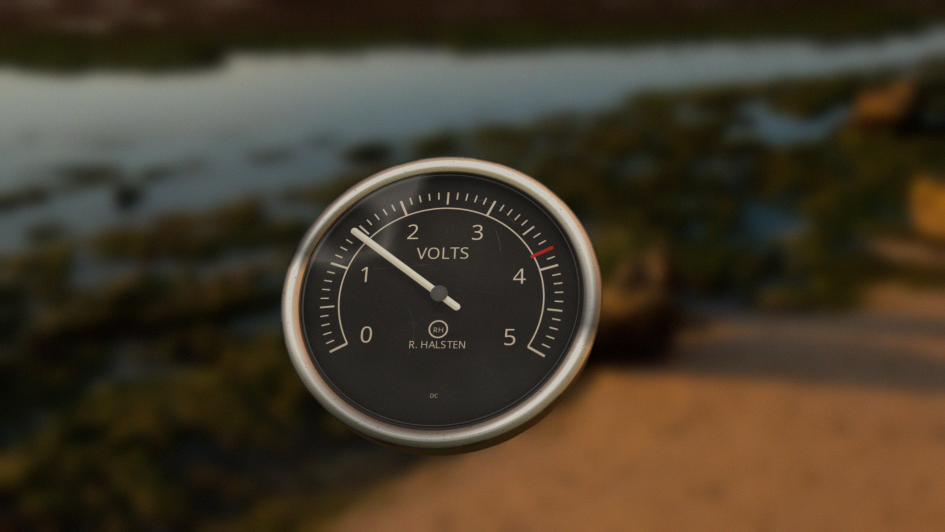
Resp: 1.4
